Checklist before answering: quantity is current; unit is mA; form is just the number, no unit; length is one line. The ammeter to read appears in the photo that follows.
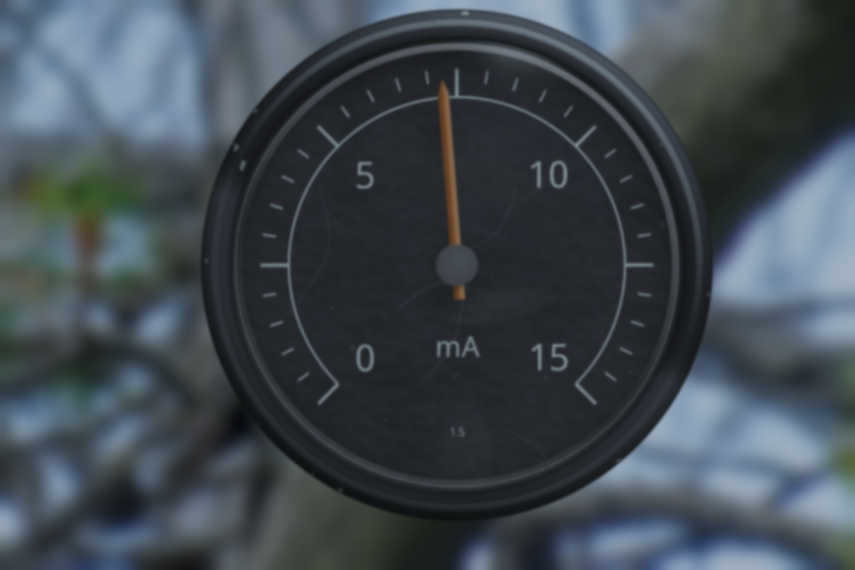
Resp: 7.25
